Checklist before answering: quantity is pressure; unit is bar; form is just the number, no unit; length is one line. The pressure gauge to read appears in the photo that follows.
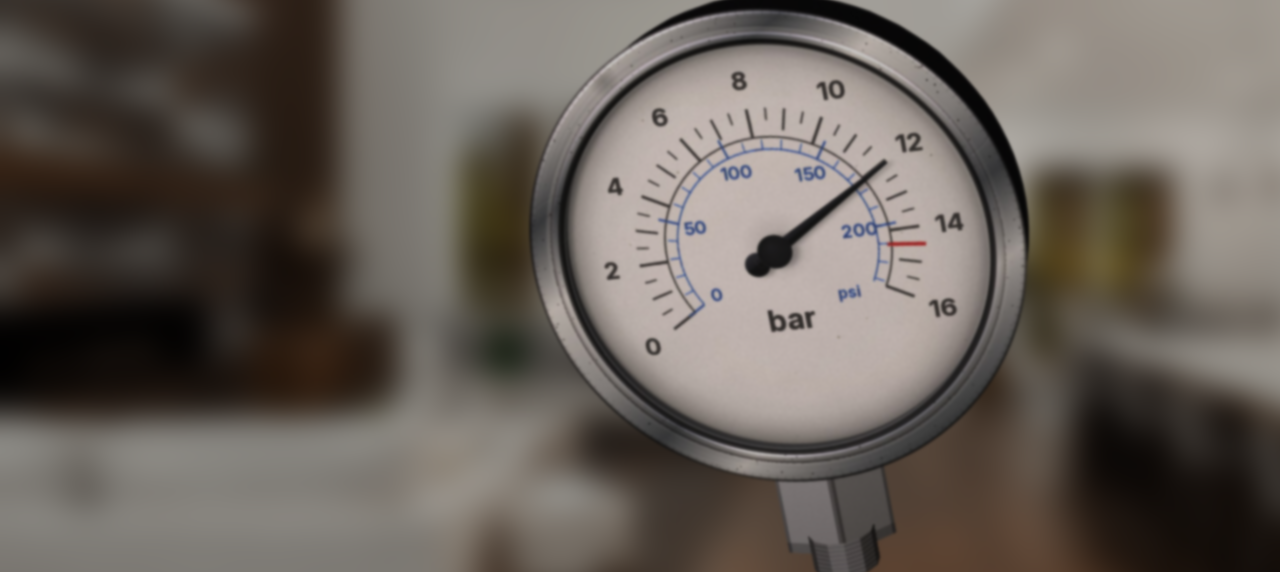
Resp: 12
